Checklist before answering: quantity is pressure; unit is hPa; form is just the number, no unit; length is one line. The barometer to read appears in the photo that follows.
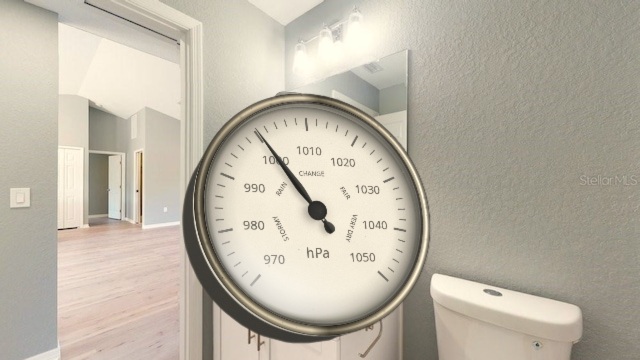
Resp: 1000
